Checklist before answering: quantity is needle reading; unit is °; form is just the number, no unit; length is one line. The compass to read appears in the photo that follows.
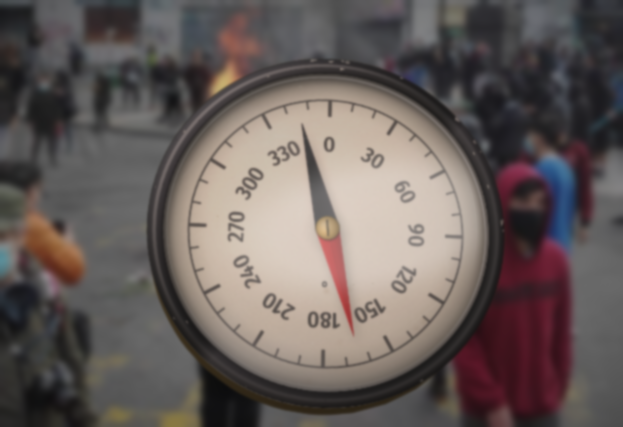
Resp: 165
